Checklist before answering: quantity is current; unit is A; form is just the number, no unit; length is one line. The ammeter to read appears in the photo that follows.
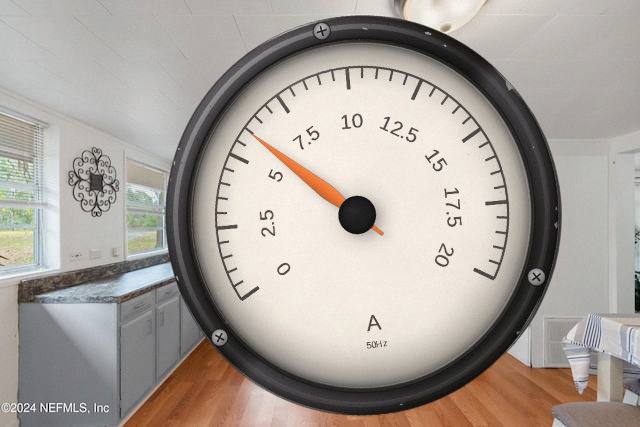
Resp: 6
